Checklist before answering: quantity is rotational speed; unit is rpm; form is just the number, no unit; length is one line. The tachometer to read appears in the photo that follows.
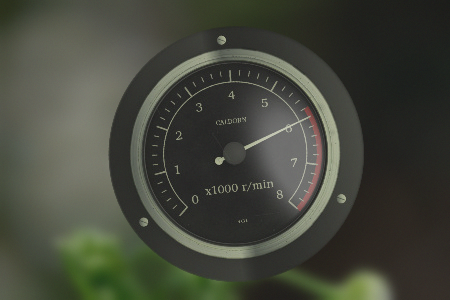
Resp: 6000
